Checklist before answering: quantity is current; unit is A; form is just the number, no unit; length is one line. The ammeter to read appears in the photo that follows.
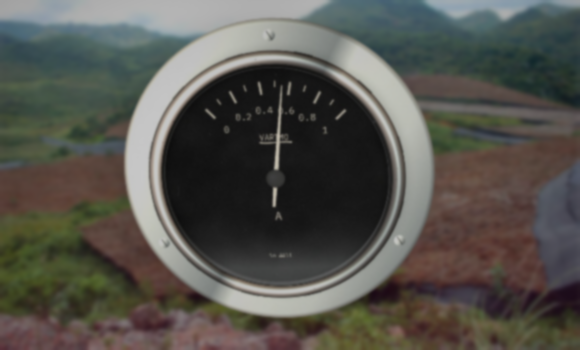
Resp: 0.55
